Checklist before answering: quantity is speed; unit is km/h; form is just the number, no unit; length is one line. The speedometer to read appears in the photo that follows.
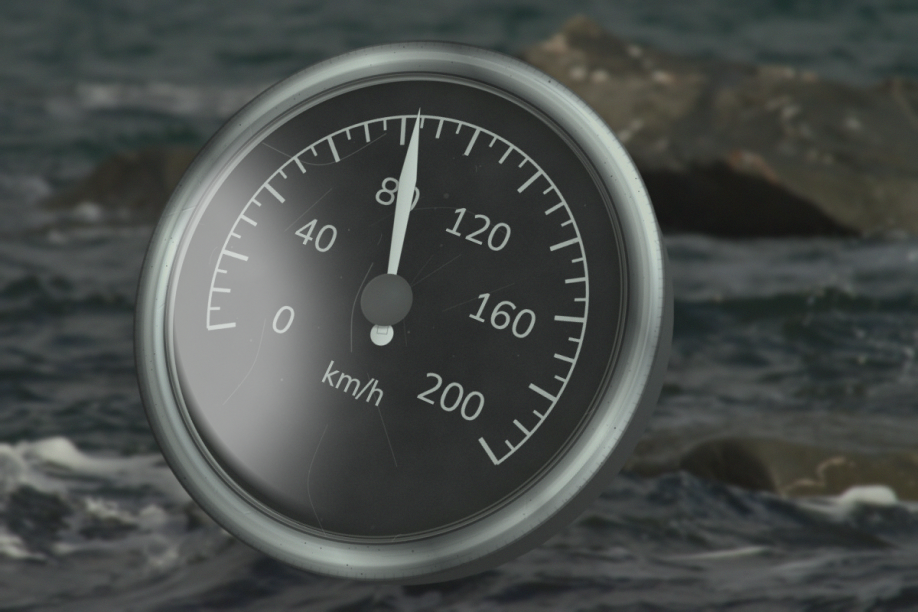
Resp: 85
